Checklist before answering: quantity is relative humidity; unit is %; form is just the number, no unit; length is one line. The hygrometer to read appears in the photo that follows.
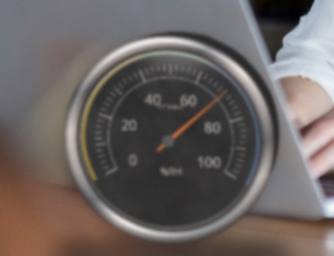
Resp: 70
